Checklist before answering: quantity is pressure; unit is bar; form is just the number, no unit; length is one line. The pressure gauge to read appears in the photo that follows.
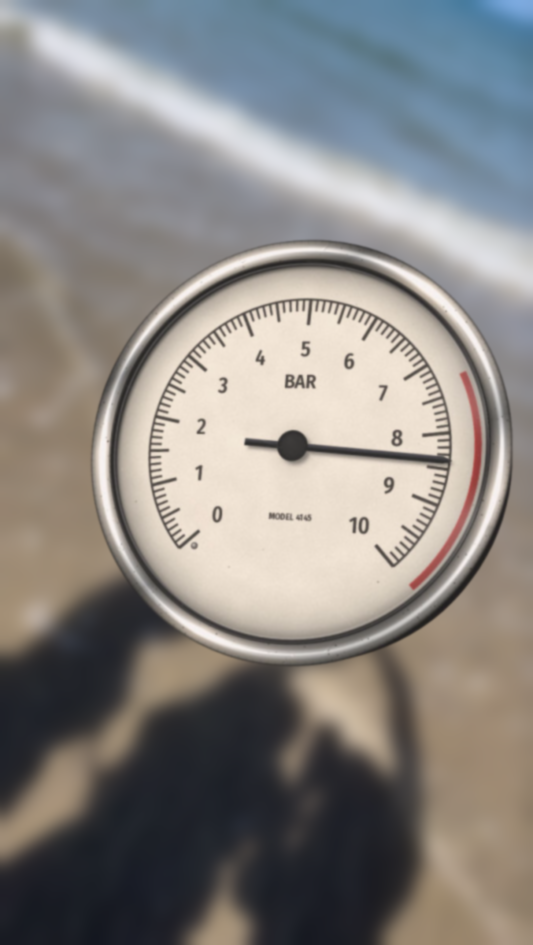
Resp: 8.4
